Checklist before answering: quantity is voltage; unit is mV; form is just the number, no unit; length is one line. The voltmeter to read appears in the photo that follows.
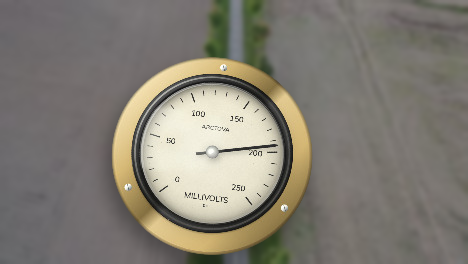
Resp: 195
